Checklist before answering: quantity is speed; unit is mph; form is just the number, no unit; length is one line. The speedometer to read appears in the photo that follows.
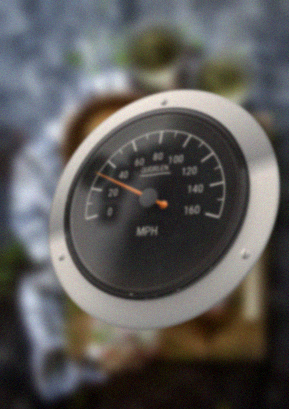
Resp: 30
